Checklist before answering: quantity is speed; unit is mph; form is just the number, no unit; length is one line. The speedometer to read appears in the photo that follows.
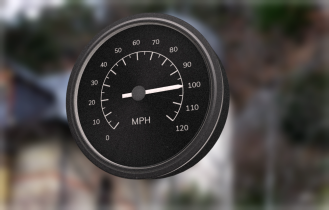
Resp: 100
